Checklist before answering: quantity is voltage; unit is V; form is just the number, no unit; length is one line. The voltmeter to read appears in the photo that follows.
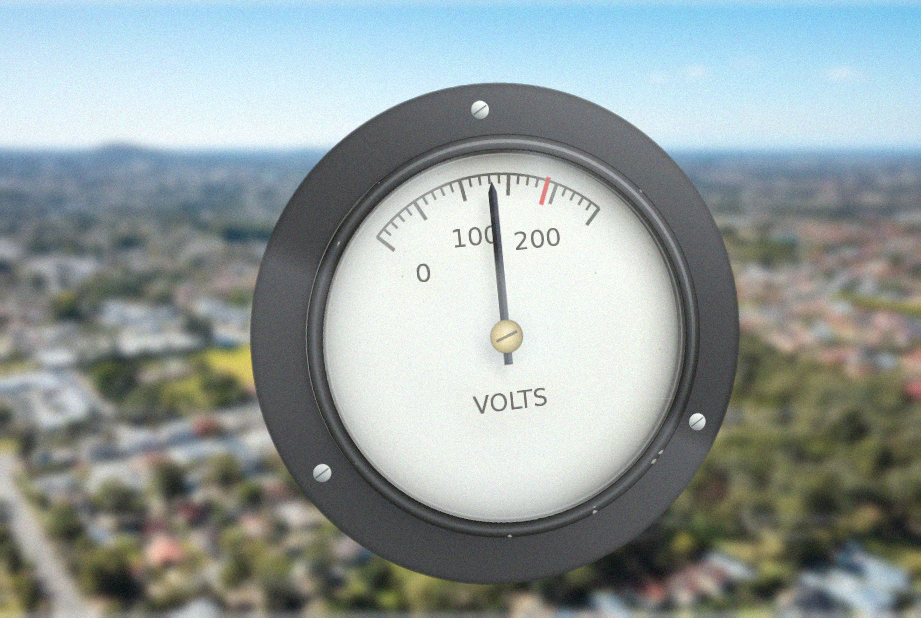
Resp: 130
